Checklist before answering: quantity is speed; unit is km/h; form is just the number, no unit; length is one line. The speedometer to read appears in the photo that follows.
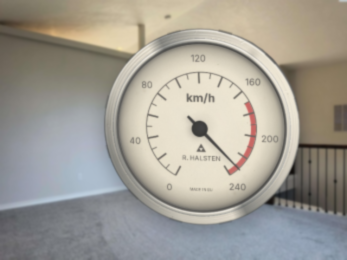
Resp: 230
